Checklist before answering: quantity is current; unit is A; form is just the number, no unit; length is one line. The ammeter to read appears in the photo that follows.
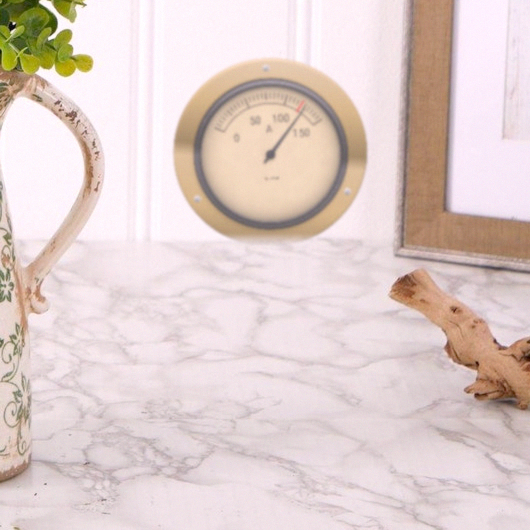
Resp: 125
